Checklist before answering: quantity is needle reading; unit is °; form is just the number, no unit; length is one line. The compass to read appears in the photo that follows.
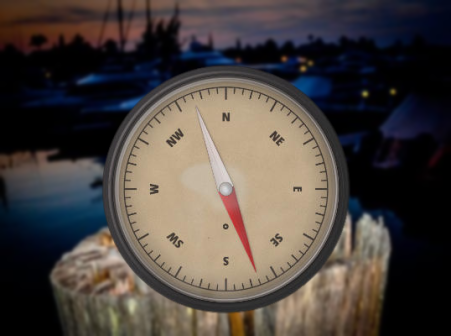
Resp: 160
